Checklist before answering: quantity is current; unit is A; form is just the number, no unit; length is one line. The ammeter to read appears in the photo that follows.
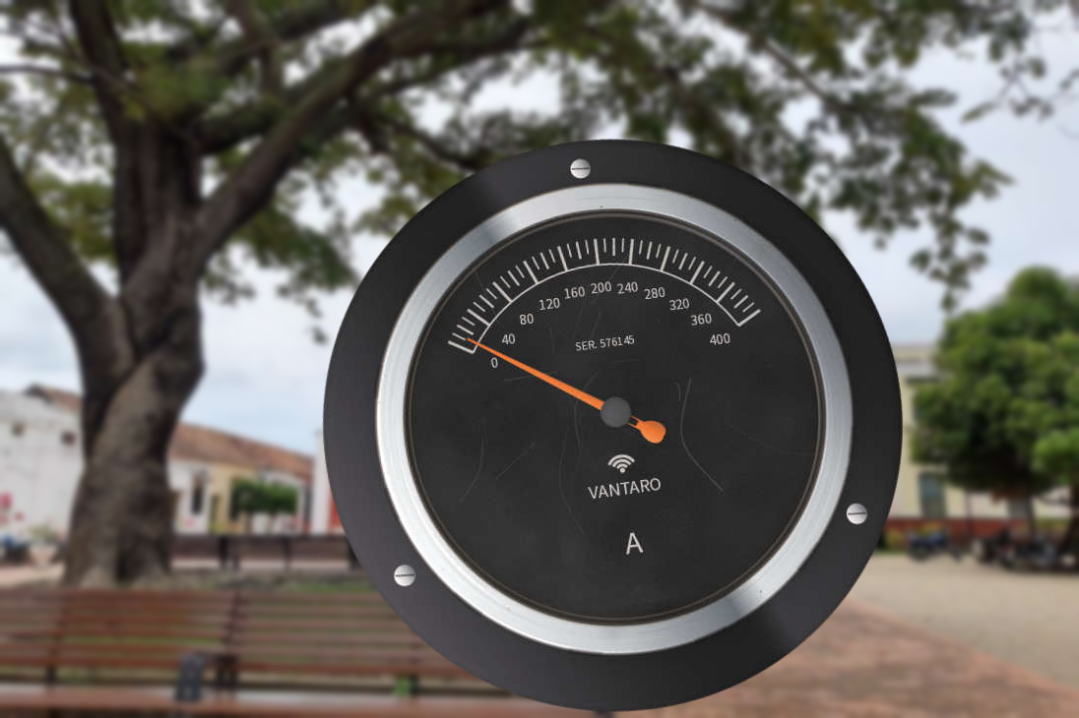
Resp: 10
